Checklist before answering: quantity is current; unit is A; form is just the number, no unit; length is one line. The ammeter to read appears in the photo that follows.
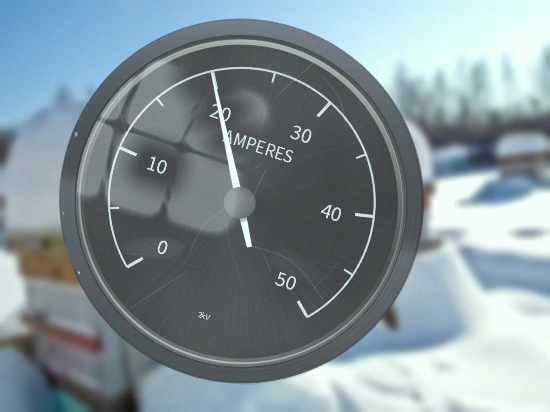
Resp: 20
